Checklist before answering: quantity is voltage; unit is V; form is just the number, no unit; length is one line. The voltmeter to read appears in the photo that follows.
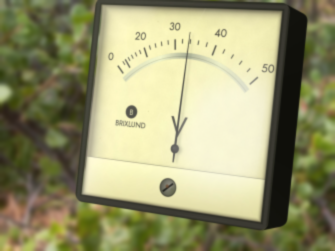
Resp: 34
